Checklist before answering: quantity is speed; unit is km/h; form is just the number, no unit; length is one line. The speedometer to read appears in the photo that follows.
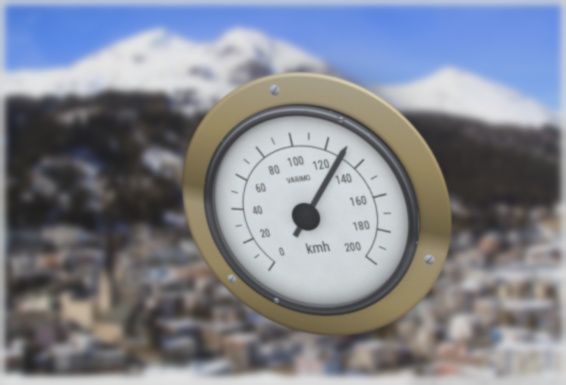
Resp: 130
